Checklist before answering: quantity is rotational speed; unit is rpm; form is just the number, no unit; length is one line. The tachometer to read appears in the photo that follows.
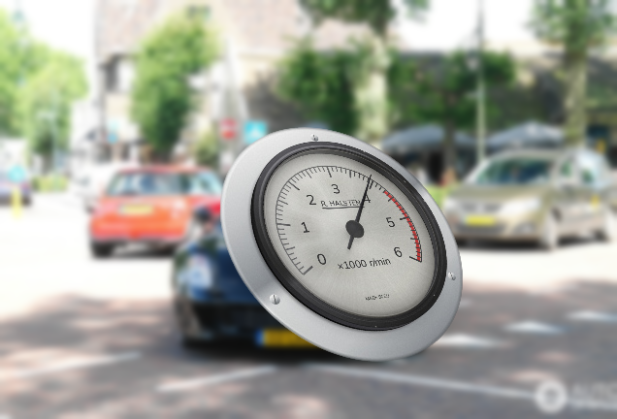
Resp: 3900
